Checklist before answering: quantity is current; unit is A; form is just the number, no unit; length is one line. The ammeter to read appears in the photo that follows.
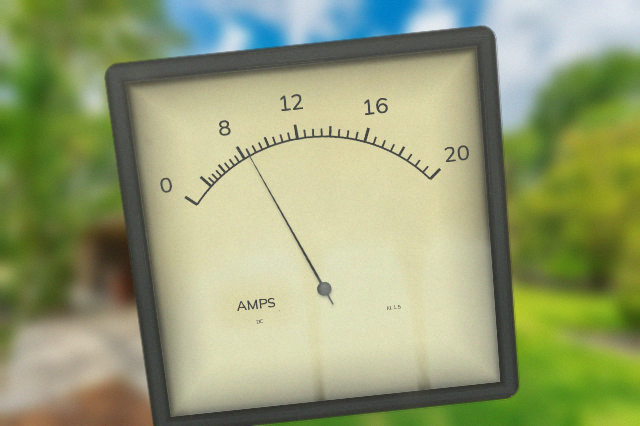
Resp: 8.5
